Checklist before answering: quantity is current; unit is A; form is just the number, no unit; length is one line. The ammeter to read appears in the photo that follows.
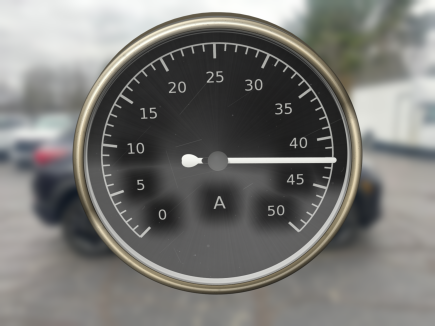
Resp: 42
